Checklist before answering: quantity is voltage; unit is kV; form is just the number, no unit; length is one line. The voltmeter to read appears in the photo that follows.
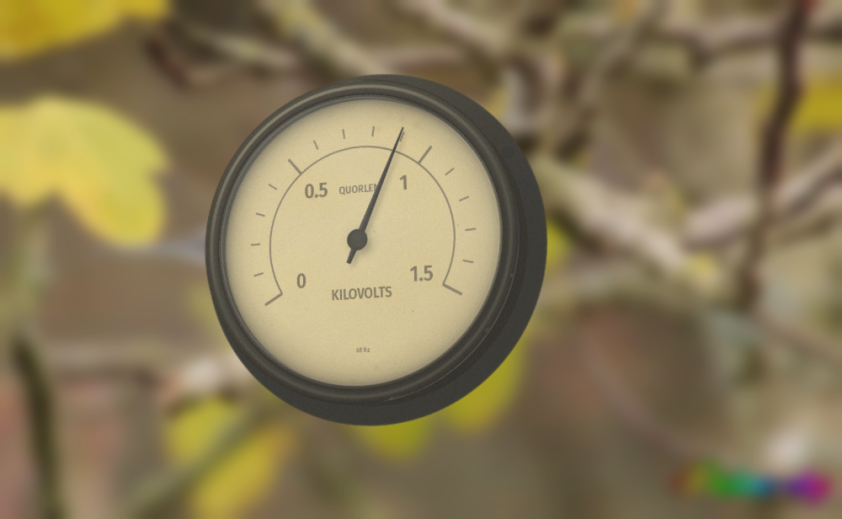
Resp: 0.9
